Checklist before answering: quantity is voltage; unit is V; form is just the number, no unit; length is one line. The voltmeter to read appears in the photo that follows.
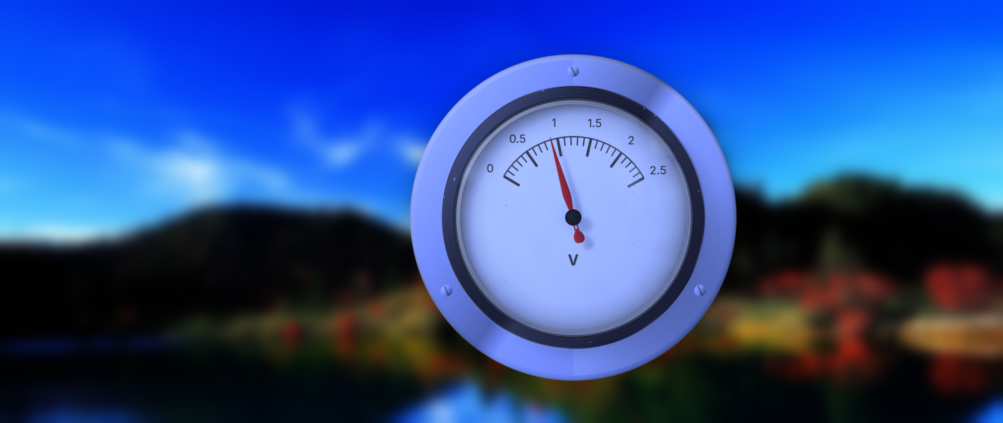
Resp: 0.9
